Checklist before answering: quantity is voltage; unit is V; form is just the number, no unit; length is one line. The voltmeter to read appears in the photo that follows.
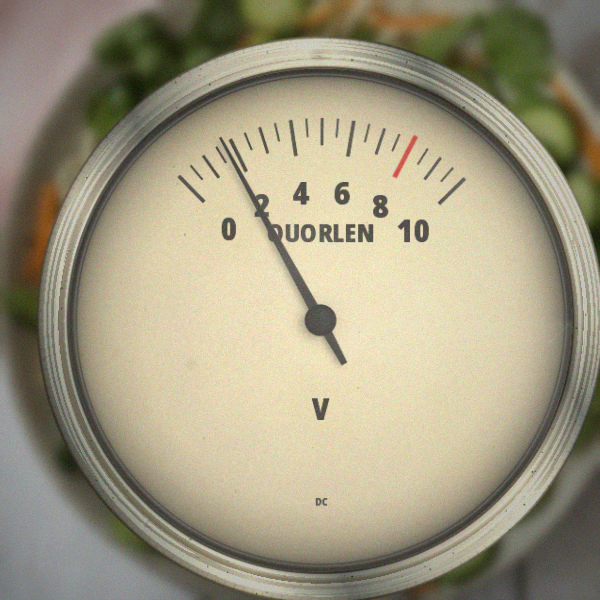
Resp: 1.75
